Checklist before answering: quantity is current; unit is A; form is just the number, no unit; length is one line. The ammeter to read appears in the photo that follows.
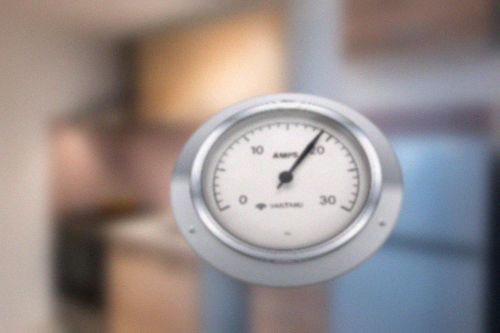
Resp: 19
